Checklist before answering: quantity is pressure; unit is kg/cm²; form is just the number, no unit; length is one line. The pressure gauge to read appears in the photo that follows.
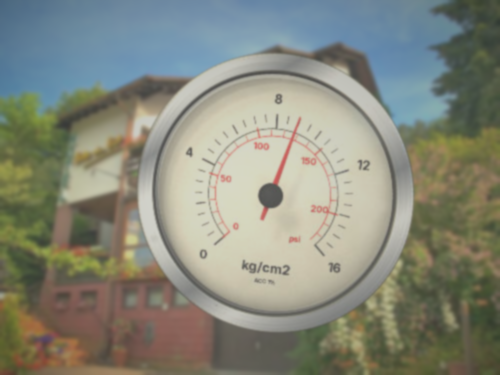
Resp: 9
